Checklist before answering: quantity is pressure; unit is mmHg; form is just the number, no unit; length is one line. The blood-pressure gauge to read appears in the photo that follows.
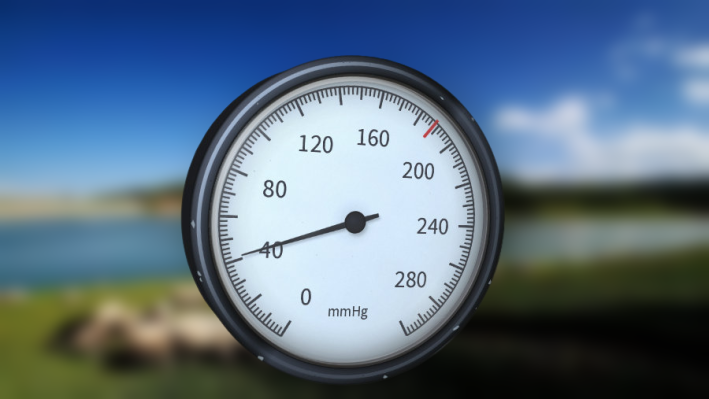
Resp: 42
